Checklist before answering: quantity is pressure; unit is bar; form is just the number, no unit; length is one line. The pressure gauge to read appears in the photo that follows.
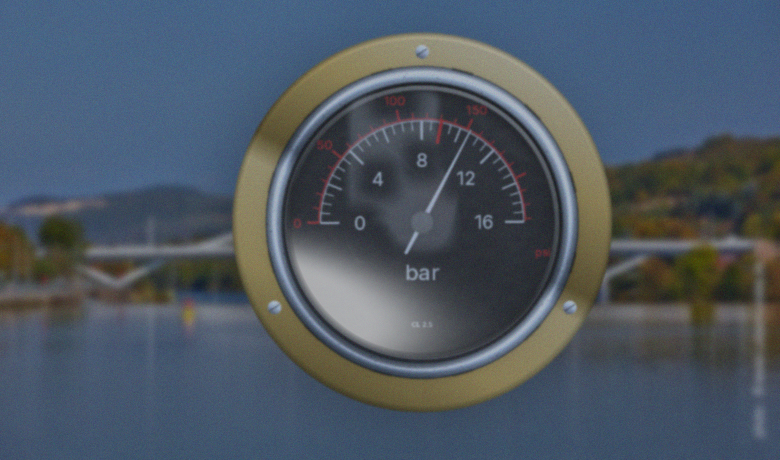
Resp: 10.5
